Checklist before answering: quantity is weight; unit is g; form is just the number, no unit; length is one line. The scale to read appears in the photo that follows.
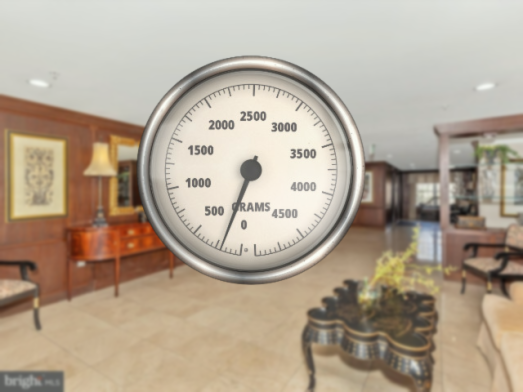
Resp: 200
